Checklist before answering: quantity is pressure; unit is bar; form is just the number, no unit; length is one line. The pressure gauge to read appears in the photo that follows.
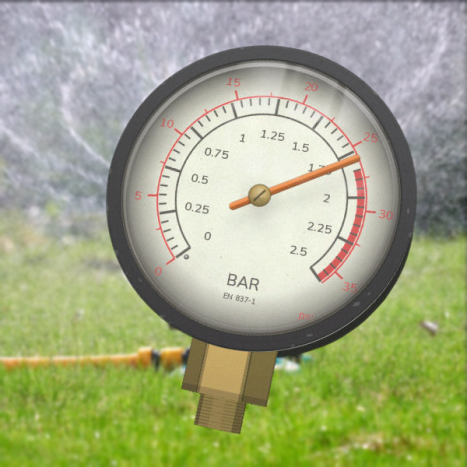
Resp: 1.8
